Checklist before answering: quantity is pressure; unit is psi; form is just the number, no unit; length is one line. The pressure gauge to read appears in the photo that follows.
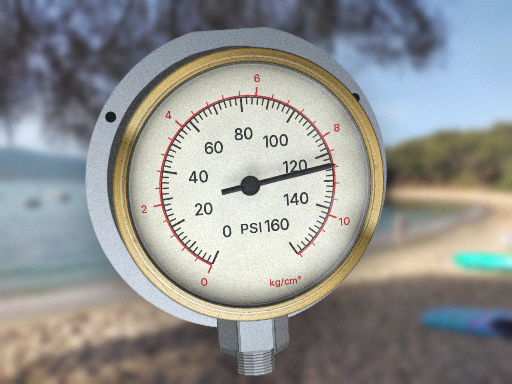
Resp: 124
